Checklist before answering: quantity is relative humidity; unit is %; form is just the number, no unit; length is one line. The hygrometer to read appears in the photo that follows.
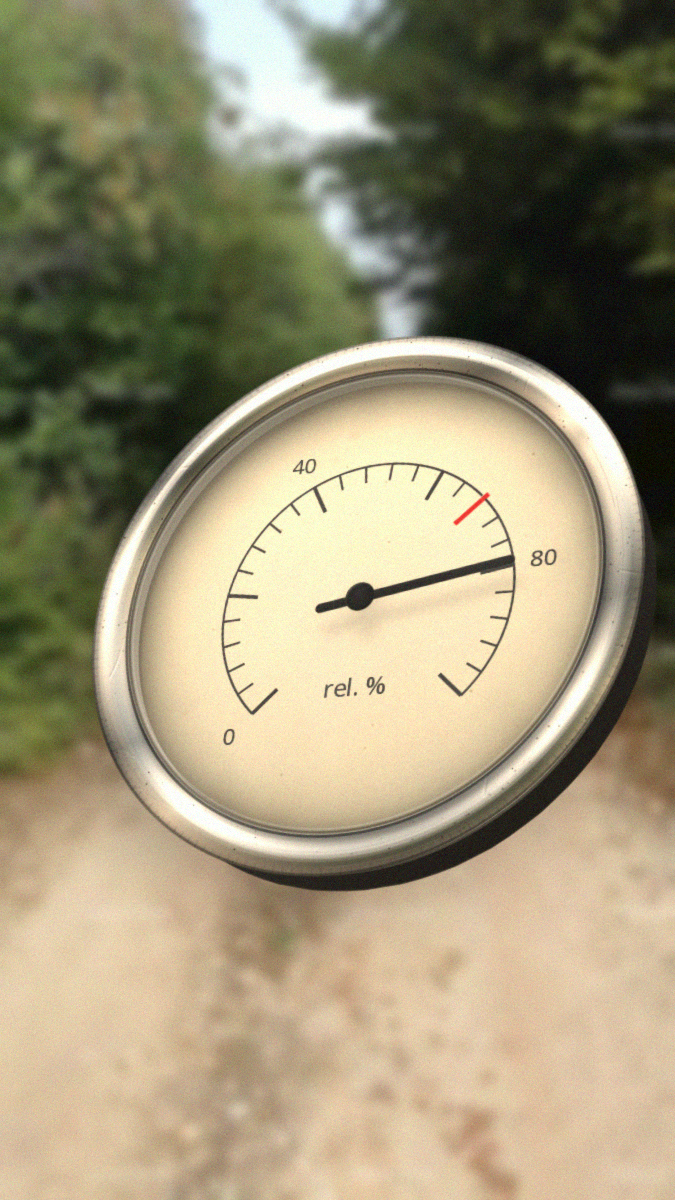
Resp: 80
